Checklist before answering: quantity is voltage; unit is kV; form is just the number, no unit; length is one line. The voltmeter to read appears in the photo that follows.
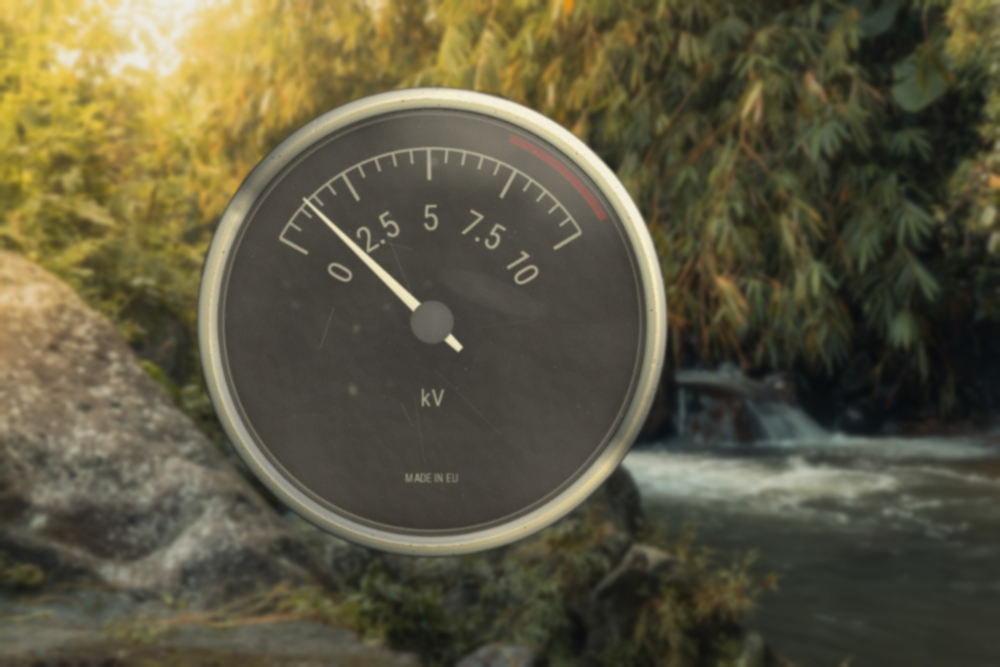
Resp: 1.25
